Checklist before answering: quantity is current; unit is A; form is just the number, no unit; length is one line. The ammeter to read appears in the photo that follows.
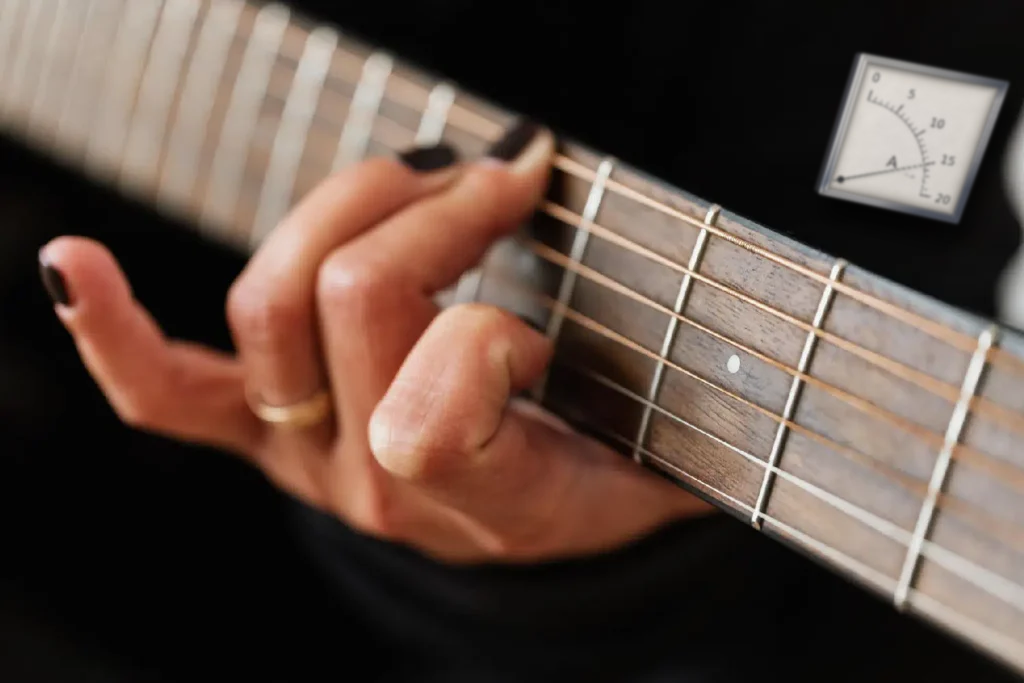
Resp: 15
